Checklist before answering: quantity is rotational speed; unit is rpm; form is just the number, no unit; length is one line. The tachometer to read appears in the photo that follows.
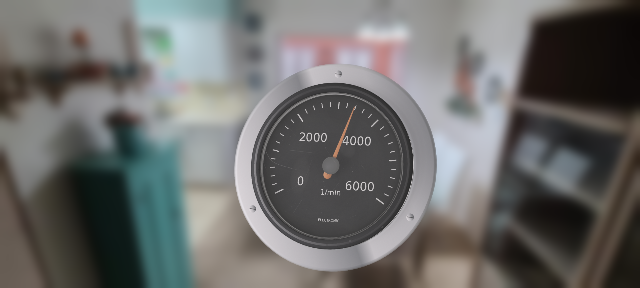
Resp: 3400
